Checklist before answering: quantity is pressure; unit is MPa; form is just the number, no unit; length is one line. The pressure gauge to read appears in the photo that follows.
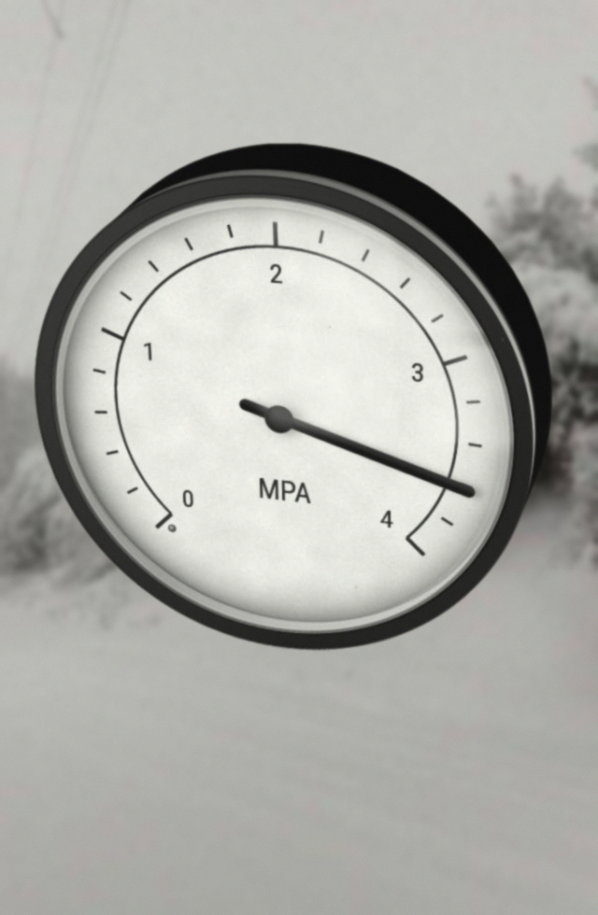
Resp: 3.6
